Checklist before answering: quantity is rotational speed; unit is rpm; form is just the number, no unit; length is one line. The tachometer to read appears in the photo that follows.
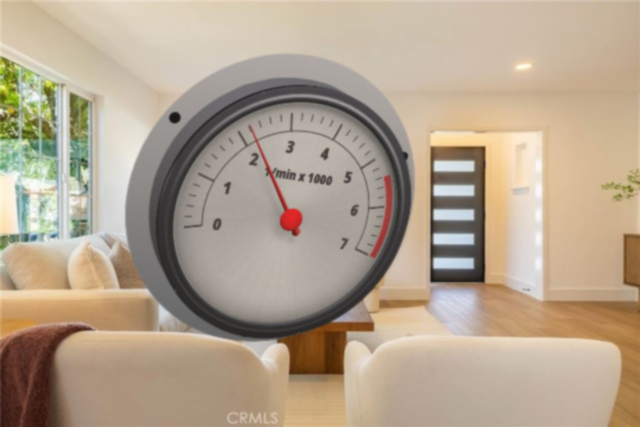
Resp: 2200
